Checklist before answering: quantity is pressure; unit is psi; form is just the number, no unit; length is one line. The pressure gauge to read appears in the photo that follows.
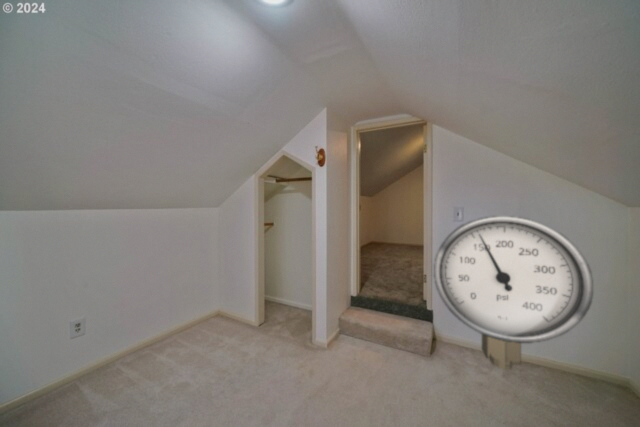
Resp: 160
